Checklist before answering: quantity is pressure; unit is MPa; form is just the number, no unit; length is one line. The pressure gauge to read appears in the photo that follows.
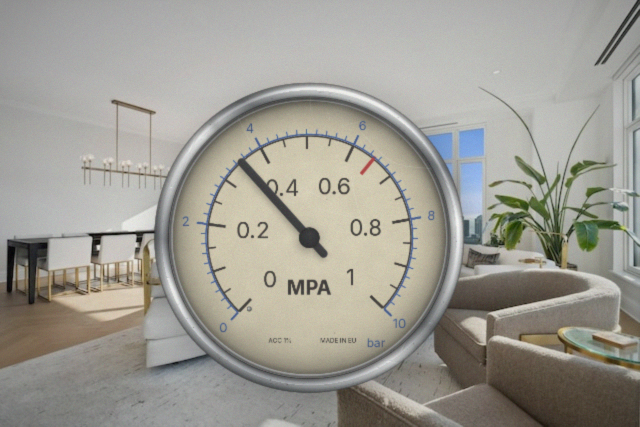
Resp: 0.35
